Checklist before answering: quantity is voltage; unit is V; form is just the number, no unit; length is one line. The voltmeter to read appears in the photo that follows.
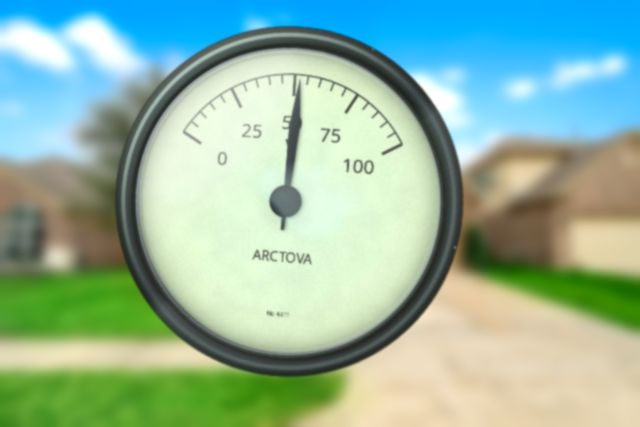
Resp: 52.5
